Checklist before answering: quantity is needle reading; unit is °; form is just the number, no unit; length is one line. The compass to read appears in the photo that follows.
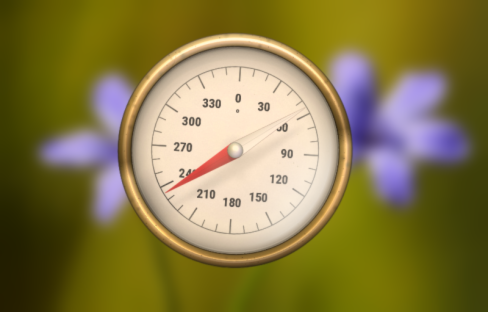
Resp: 235
